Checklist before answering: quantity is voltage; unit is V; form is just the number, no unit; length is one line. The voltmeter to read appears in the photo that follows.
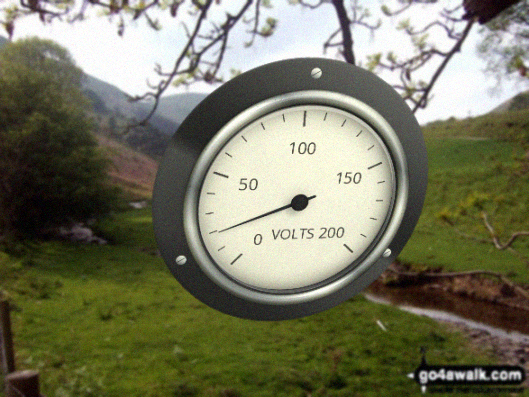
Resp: 20
